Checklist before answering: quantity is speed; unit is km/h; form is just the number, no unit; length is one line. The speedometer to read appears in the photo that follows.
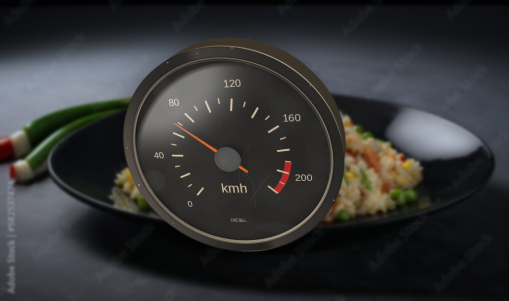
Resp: 70
